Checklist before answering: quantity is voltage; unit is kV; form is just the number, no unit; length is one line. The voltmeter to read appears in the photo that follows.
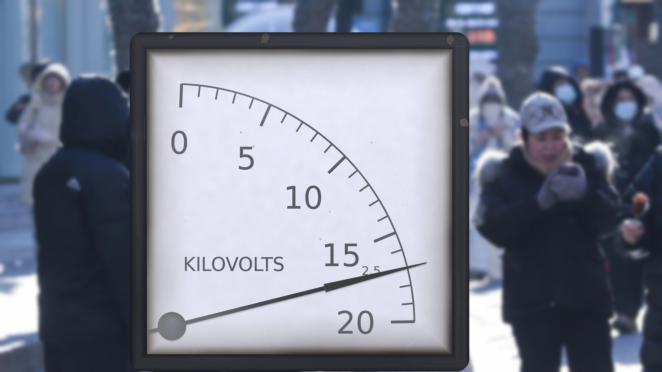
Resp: 17
